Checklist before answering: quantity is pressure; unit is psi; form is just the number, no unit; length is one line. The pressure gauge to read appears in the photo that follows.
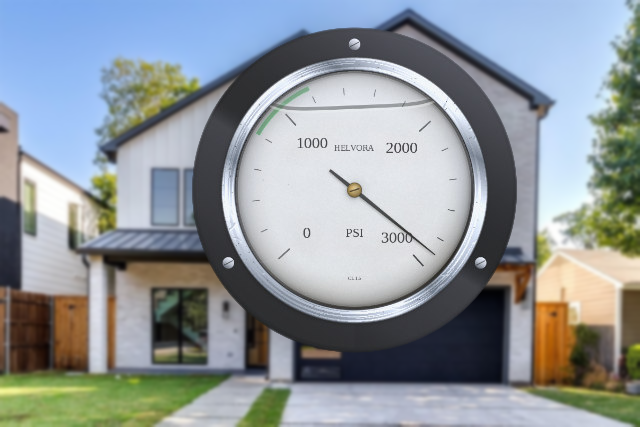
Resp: 2900
